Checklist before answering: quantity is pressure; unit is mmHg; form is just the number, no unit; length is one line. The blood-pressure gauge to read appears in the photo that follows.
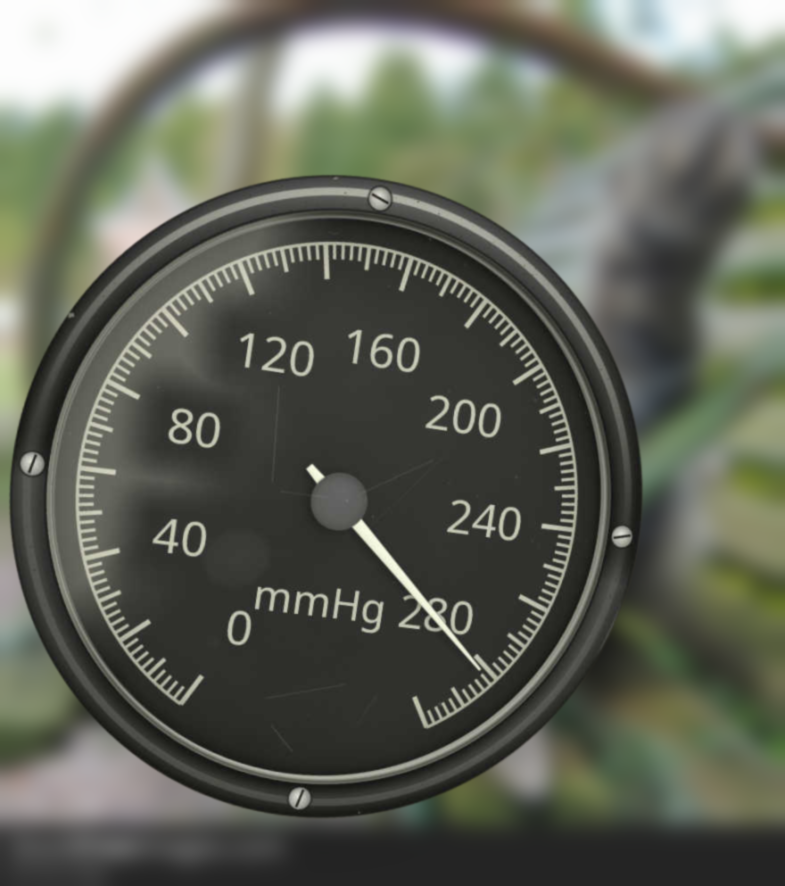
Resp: 282
